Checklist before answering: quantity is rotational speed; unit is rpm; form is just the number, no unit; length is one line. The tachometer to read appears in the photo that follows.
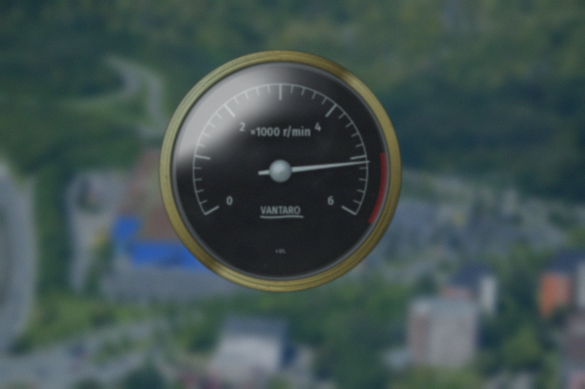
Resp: 5100
